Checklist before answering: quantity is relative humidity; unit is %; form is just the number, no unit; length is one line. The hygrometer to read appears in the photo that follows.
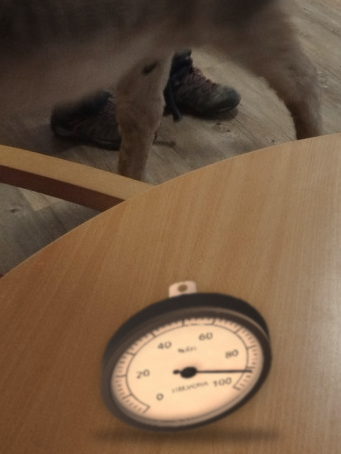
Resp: 90
